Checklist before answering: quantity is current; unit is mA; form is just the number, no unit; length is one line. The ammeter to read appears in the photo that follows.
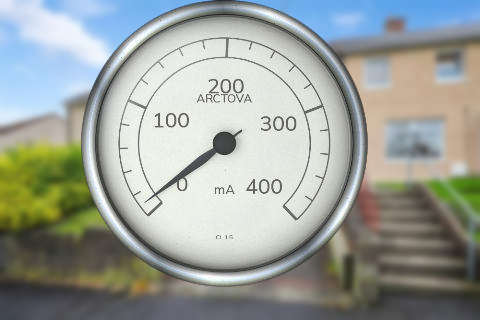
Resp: 10
